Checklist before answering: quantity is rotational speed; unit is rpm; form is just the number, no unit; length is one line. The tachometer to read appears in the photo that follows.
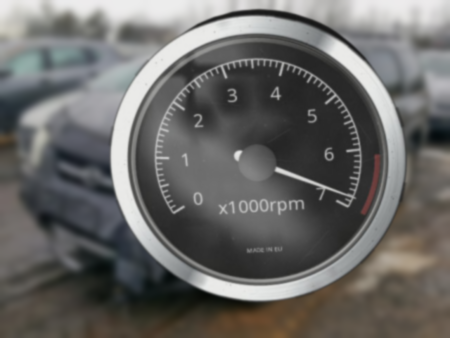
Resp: 6800
